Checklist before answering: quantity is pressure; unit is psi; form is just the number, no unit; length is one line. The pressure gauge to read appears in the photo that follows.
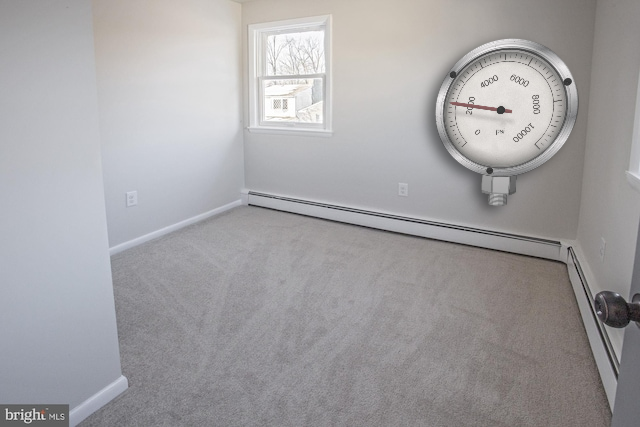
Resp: 2000
